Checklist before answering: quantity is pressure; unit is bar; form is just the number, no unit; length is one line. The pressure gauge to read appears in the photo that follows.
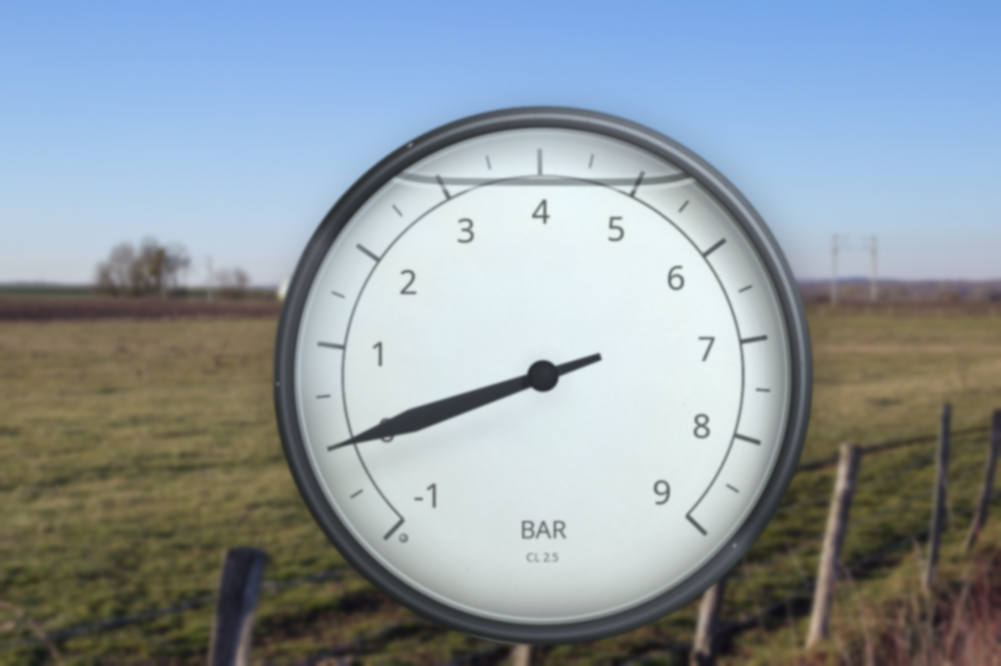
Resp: 0
